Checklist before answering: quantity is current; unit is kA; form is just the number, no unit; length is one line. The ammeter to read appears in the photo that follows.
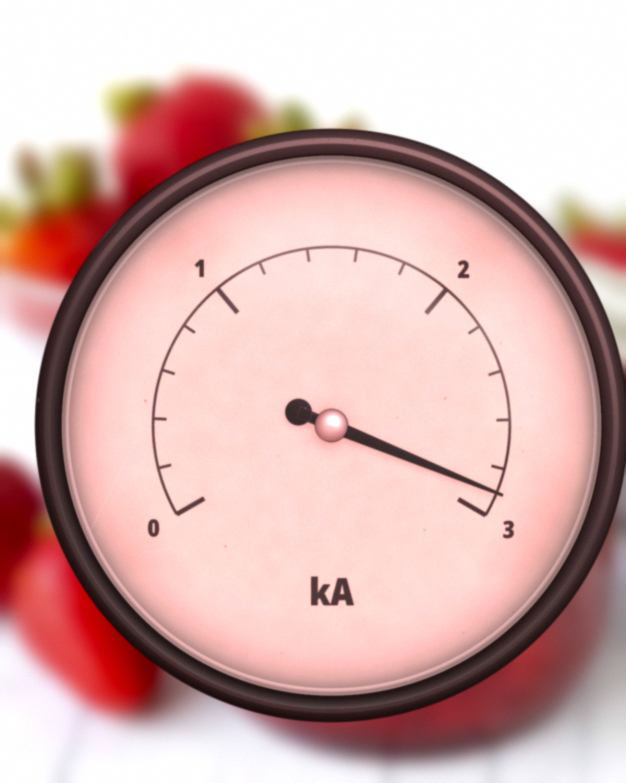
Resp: 2.9
